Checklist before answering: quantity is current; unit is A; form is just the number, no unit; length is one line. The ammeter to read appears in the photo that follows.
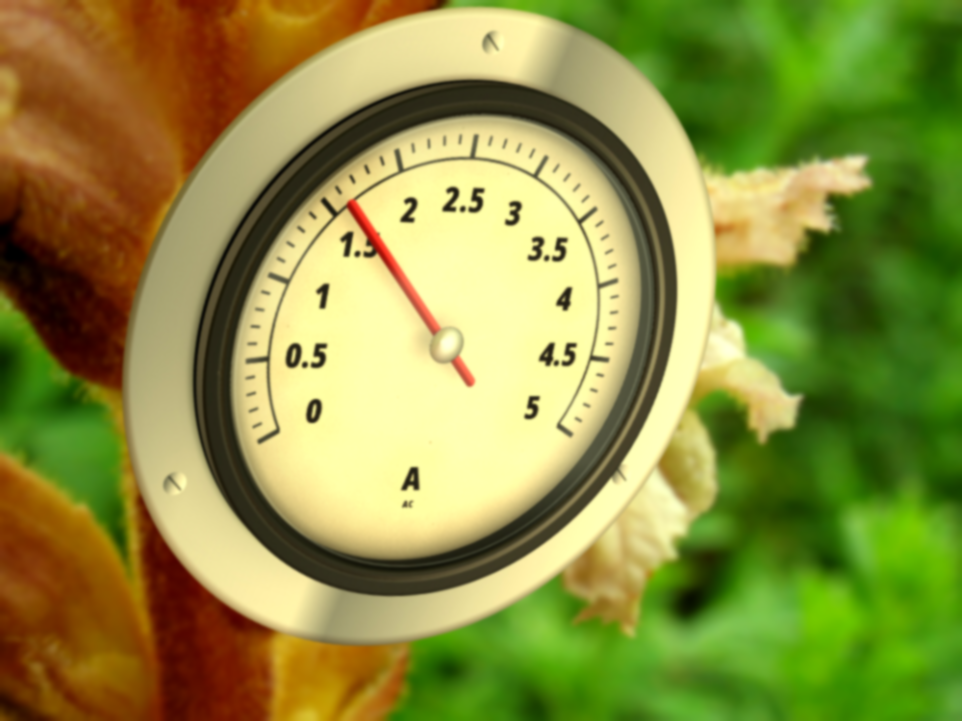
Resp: 1.6
